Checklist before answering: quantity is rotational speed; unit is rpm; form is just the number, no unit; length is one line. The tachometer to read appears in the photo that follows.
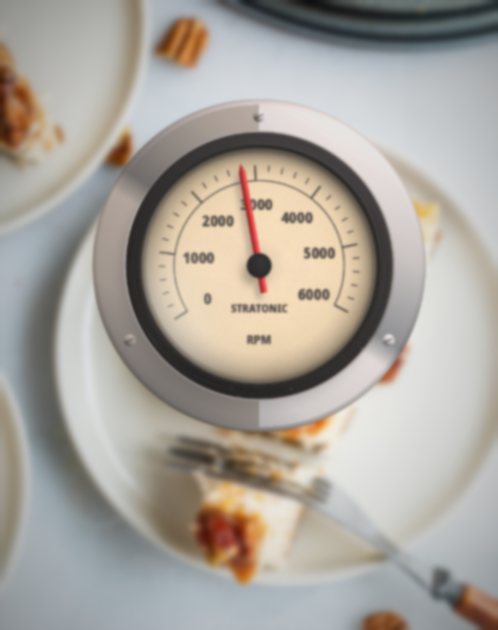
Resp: 2800
